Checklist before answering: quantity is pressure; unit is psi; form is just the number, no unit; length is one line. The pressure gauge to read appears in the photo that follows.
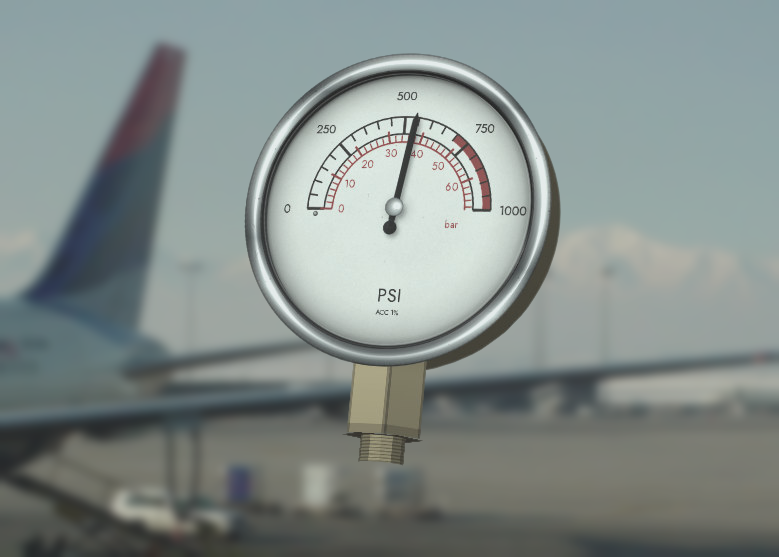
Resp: 550
